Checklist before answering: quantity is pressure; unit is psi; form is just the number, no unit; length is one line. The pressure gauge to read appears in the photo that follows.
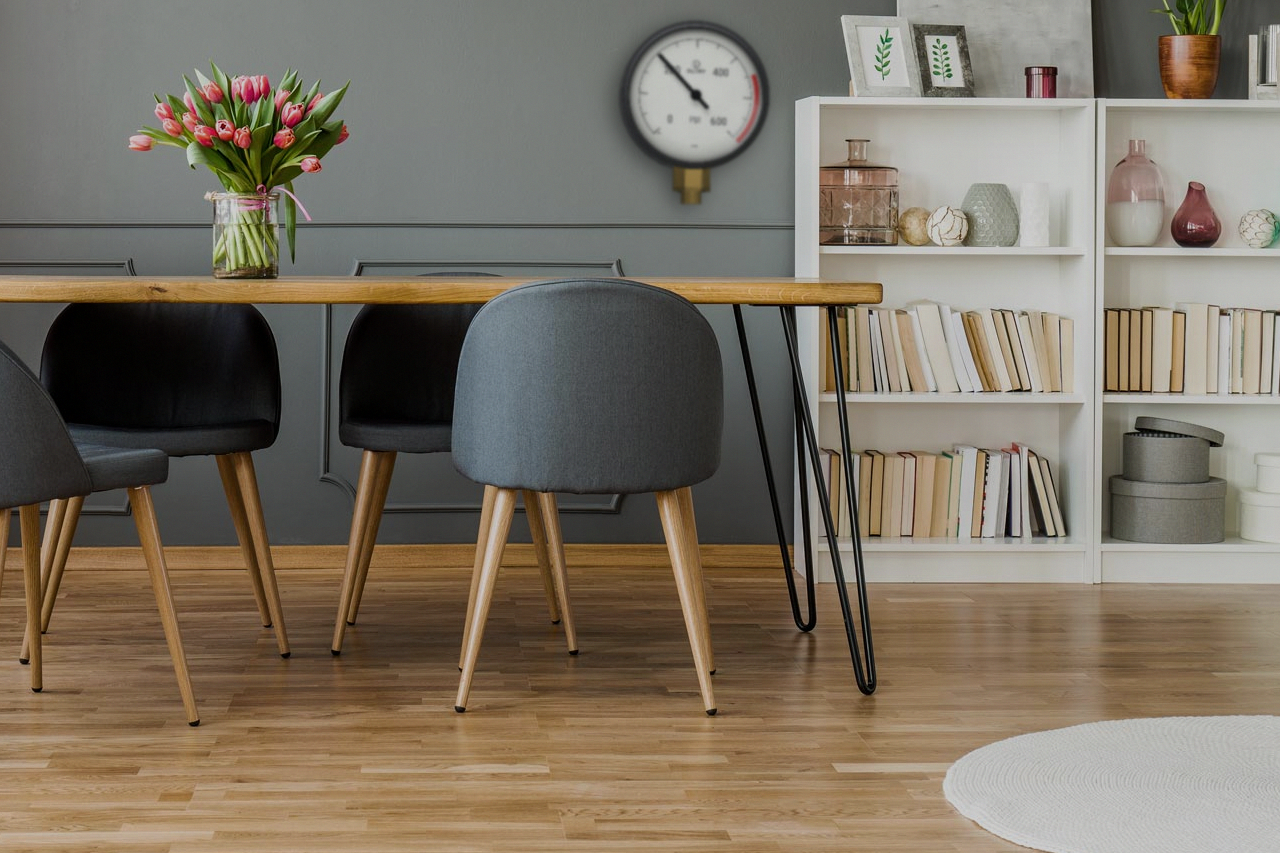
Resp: 200
